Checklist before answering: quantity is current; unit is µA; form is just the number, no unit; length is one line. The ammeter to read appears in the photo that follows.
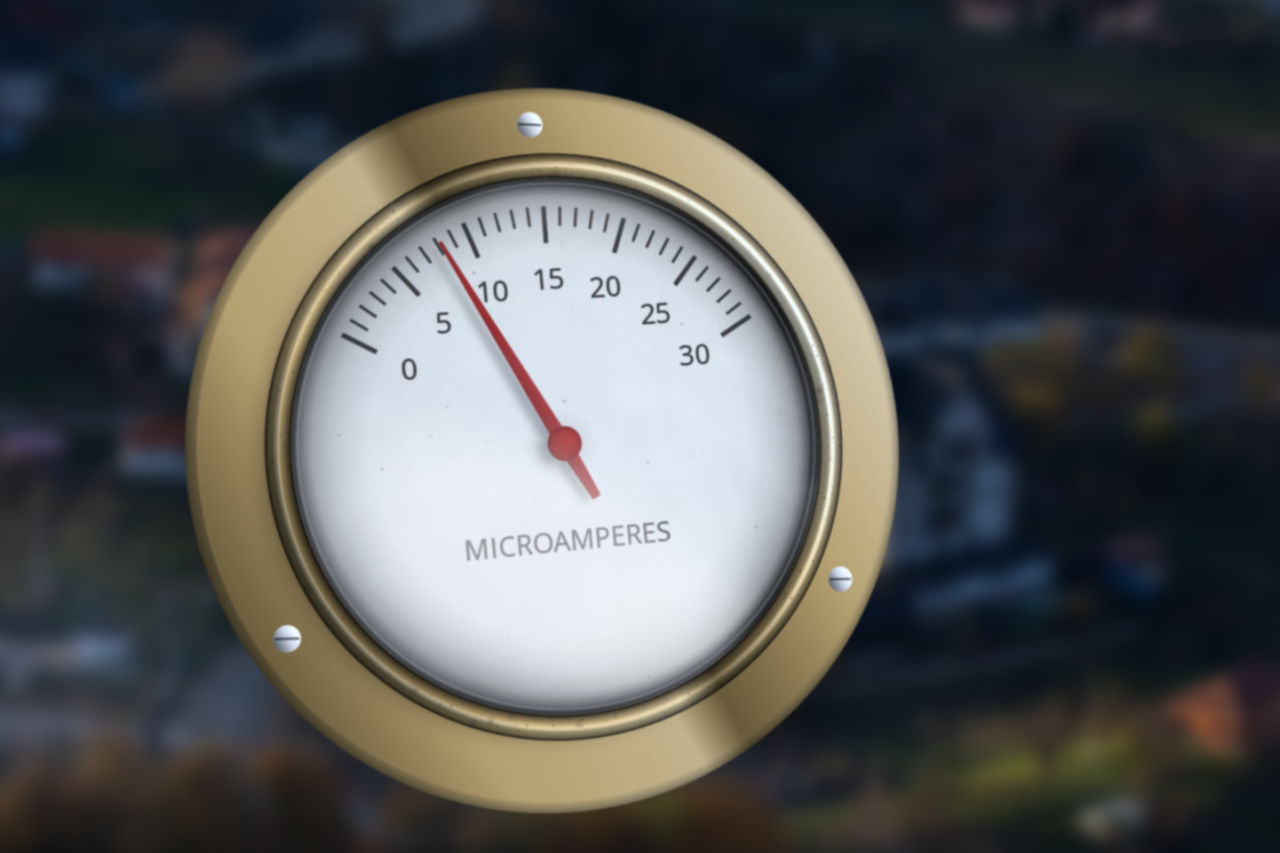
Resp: 8
